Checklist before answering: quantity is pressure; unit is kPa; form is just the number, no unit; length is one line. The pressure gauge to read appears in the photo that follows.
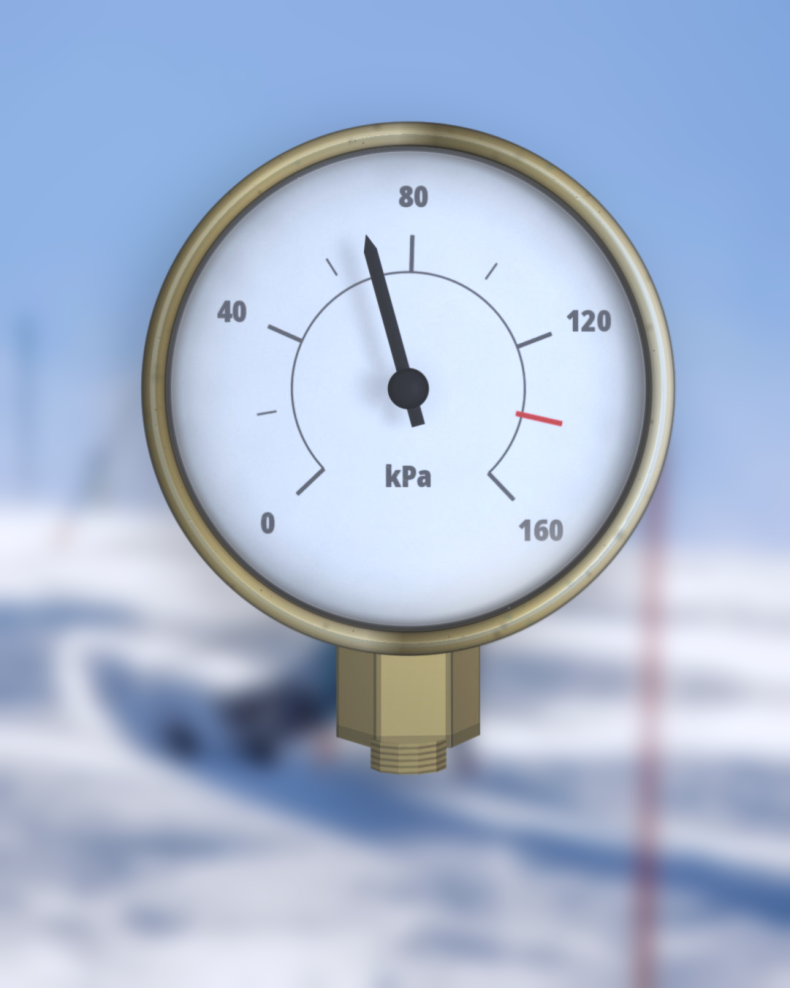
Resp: 70
